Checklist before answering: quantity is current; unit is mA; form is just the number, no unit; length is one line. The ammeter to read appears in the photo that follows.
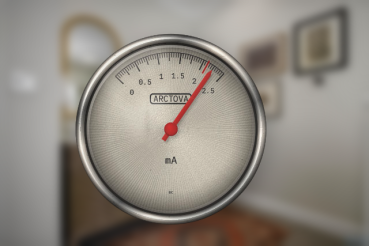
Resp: 2.25
